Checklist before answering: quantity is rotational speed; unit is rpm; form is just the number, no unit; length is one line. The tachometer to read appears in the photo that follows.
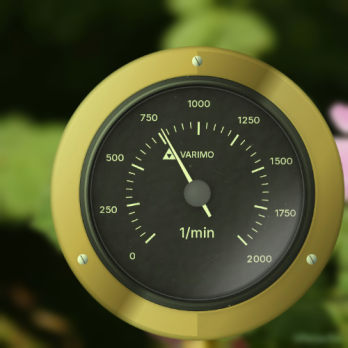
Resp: 775
